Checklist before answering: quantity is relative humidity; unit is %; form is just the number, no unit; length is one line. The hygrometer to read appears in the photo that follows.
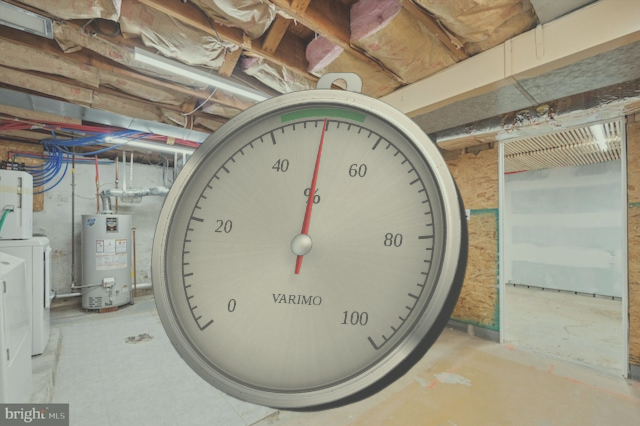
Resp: 50
